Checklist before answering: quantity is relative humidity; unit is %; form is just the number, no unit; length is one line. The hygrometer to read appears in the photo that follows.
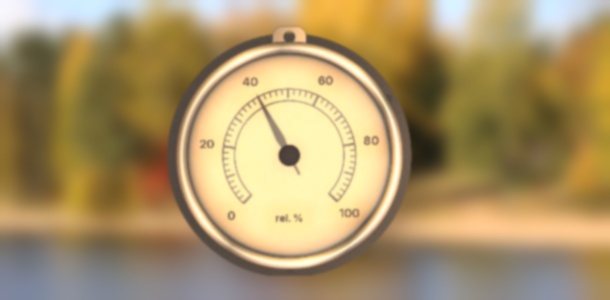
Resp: 40
